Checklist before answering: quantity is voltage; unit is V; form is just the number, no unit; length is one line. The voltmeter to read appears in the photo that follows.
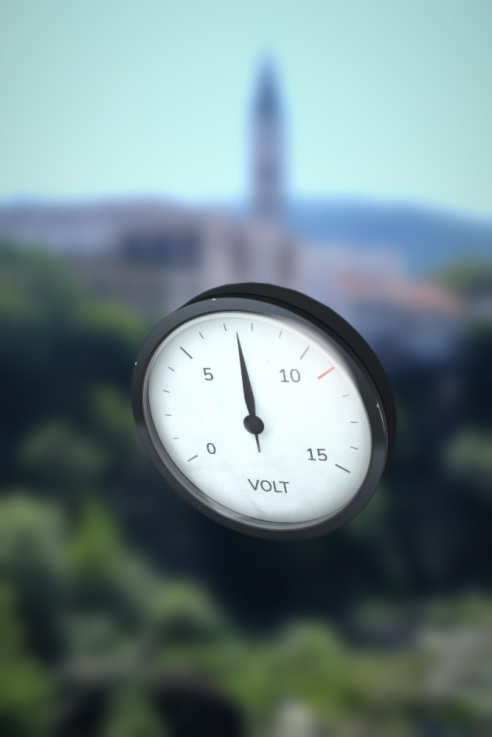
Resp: 7.5
